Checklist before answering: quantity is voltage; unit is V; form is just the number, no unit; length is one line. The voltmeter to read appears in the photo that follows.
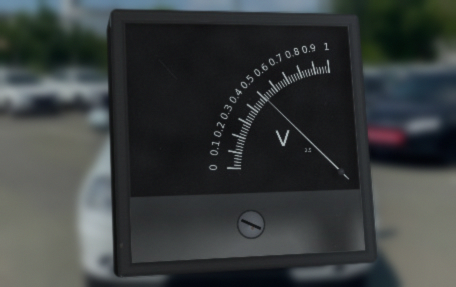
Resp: 0.5
